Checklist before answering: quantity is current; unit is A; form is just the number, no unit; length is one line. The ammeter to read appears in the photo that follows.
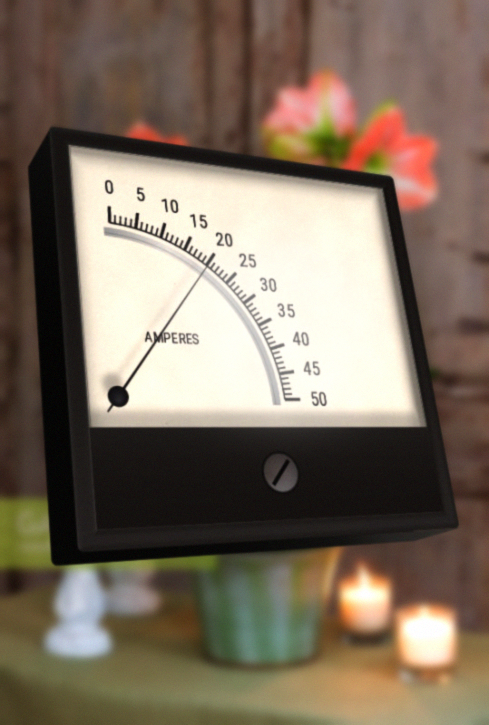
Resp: 20
